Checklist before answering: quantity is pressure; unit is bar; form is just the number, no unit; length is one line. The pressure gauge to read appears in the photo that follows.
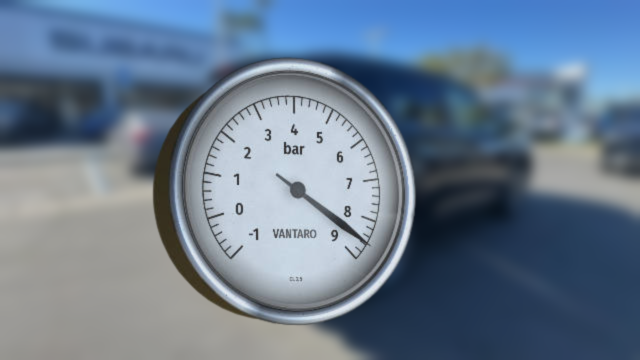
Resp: 8.6
